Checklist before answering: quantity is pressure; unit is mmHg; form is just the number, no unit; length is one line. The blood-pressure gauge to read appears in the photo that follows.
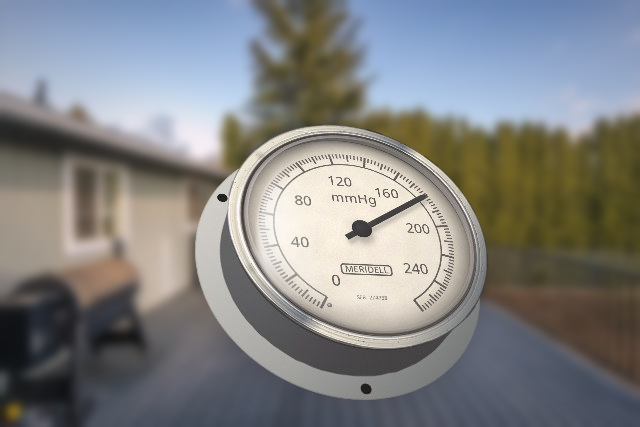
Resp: 180
